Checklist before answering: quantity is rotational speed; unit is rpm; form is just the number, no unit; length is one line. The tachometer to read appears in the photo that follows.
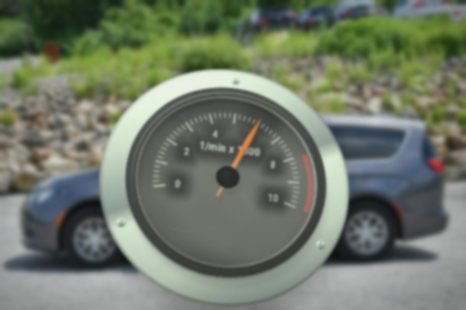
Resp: 6000
